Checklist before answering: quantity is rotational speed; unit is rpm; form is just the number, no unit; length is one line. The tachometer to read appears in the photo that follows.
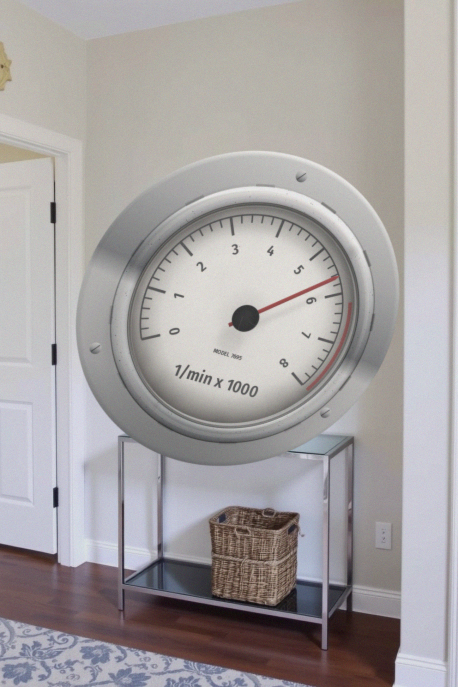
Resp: 5600
